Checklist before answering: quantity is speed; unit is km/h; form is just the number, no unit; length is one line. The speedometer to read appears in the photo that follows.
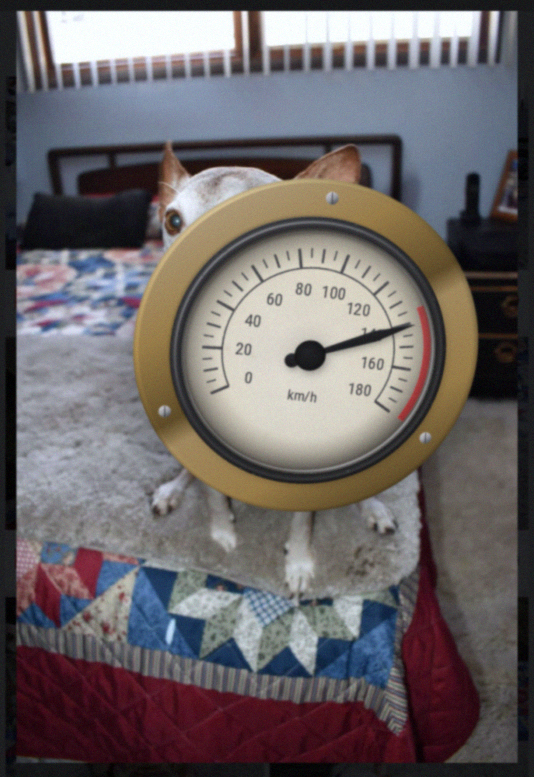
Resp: 140
